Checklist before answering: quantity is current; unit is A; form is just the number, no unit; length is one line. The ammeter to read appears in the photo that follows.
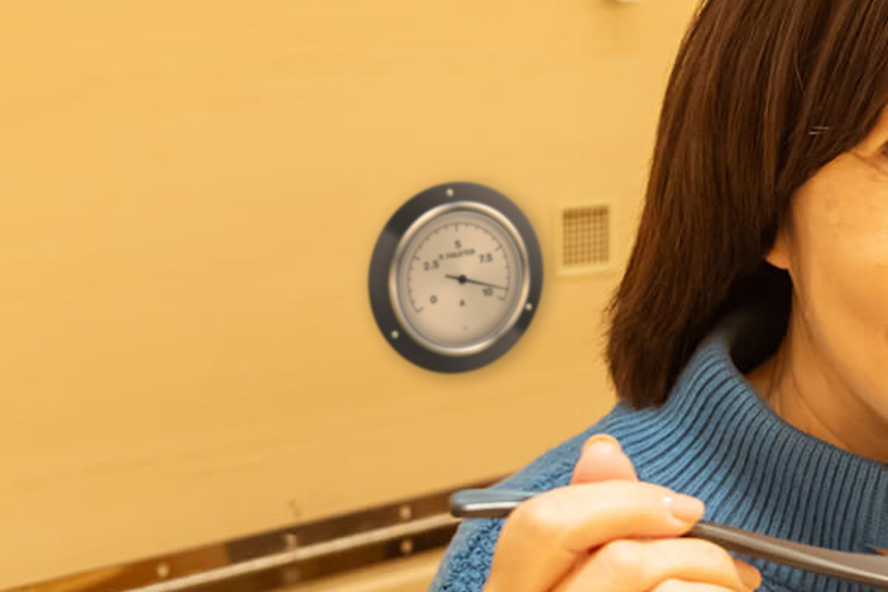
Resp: 9.5
